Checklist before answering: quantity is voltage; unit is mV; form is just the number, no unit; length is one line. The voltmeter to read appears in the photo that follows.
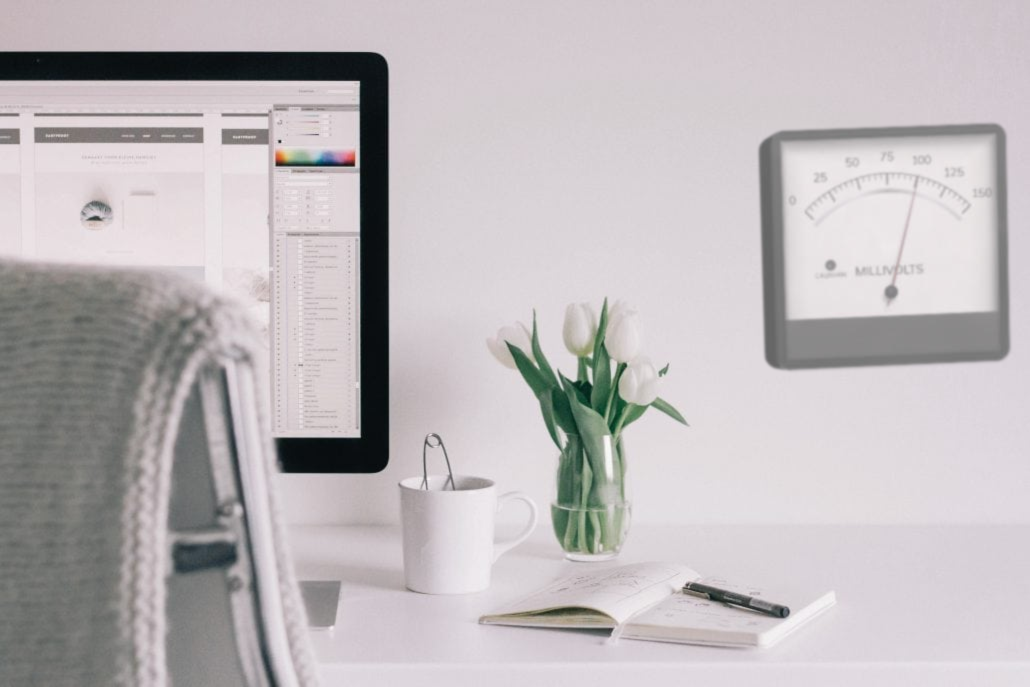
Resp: 100
